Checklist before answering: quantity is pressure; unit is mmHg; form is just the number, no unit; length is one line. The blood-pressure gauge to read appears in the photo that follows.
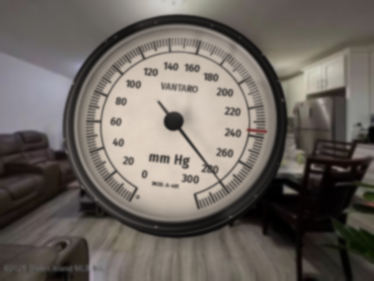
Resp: 280
